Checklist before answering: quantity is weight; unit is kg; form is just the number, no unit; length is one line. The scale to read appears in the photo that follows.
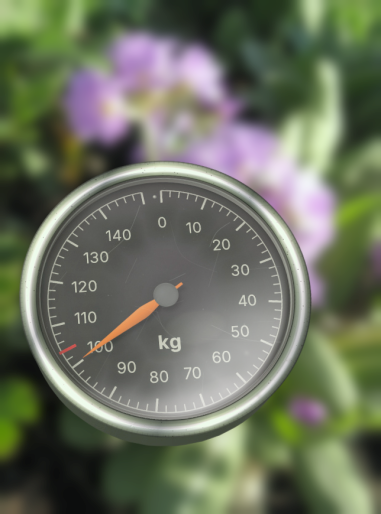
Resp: 100
